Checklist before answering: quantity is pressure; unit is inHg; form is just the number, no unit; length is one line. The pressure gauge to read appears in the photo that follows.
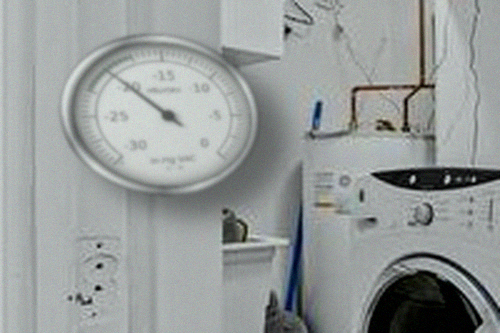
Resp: -20
